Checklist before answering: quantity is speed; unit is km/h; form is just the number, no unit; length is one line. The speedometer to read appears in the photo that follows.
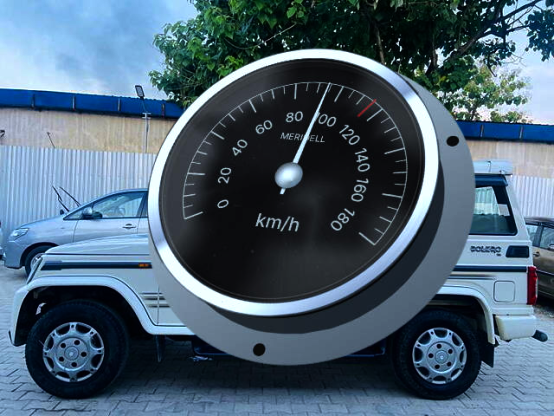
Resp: 95
